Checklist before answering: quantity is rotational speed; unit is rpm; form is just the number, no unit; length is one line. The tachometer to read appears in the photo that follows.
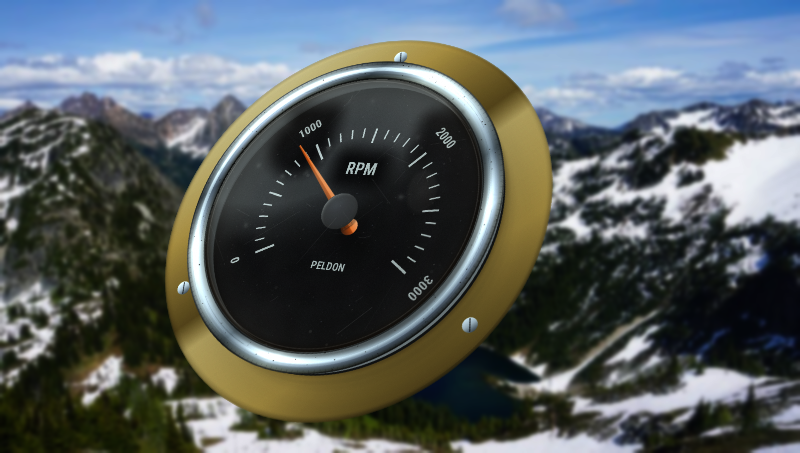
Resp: 900
